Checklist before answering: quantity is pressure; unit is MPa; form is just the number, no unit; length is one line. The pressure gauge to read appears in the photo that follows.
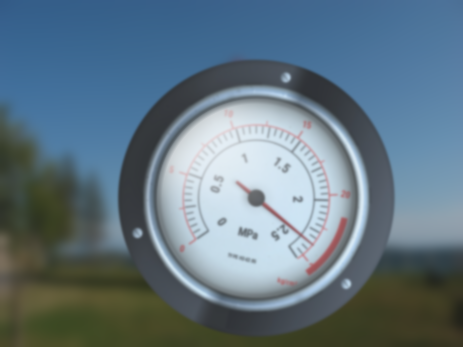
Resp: 2.35
